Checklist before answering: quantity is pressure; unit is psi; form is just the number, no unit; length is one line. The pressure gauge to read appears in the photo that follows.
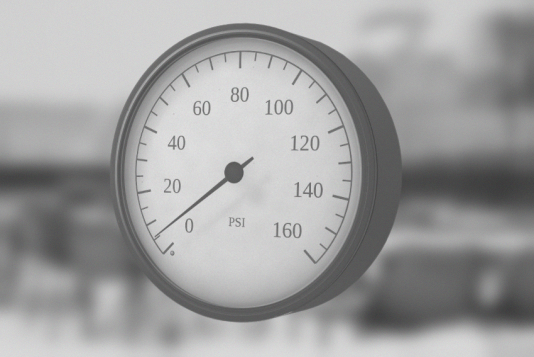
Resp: 5
